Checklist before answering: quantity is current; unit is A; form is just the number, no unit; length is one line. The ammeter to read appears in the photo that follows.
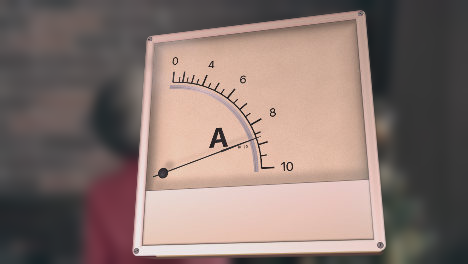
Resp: 8.75
